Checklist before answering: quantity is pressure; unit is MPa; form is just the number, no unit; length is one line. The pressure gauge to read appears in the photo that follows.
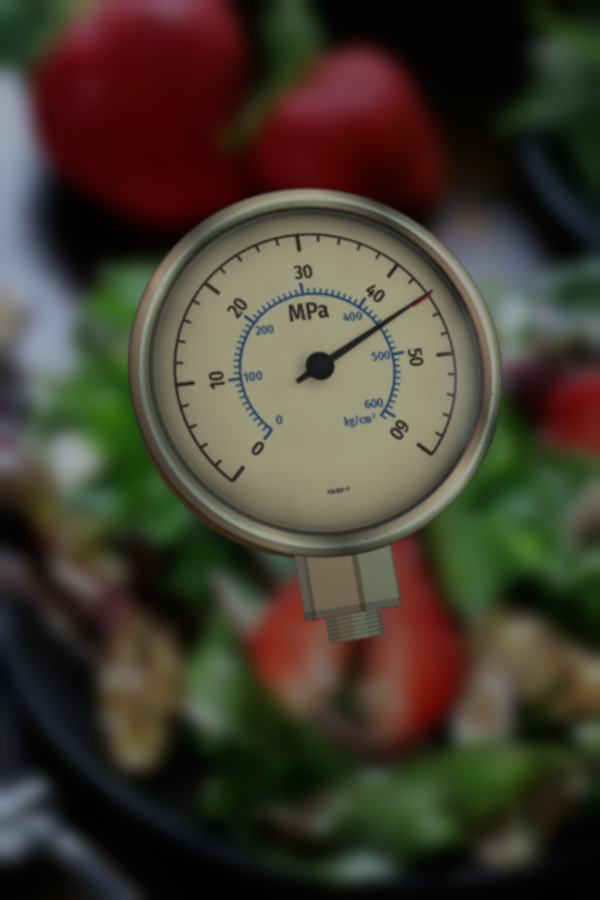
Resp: 44
